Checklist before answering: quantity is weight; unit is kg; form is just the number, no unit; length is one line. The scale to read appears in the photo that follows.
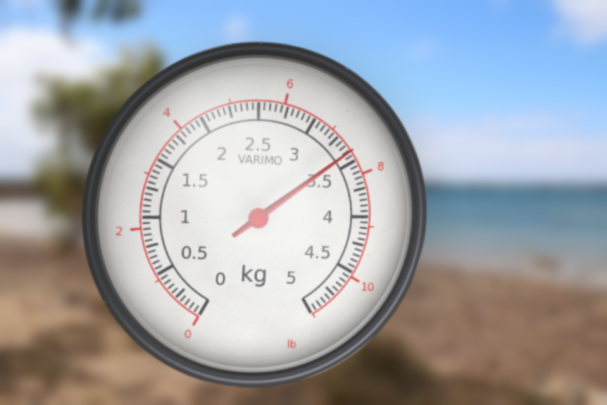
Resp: 3.4
